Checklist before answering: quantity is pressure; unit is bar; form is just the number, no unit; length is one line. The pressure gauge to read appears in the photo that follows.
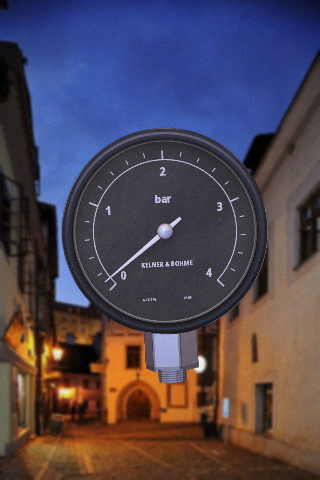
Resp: 0.1
